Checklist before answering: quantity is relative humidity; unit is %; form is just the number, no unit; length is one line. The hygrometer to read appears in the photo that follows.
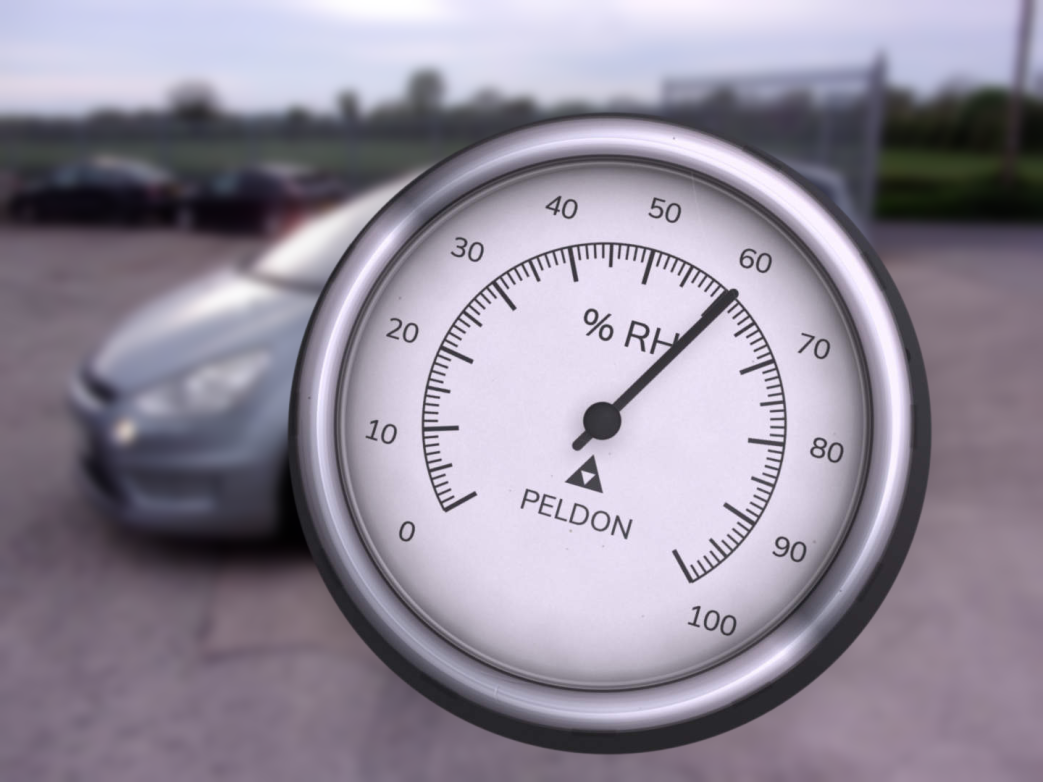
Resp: 61
